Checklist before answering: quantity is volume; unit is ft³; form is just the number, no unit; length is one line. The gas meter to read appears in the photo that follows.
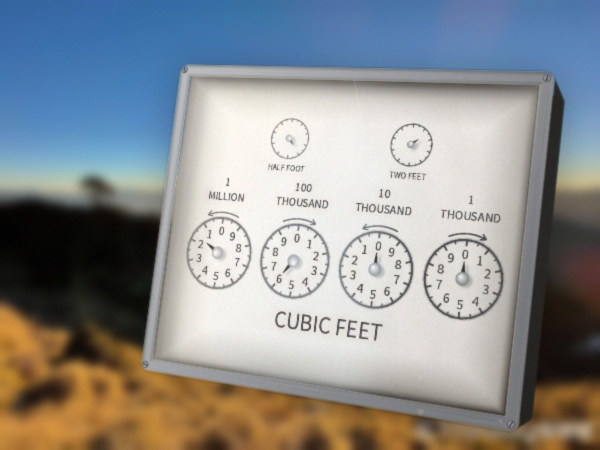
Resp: 160000
